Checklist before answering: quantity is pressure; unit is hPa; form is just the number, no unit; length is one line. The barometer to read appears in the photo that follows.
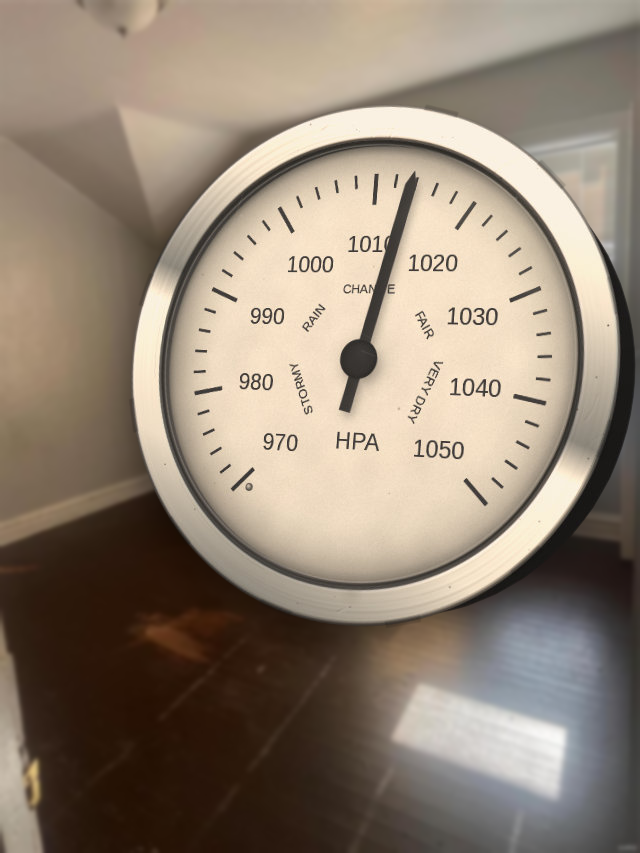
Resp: 1014
